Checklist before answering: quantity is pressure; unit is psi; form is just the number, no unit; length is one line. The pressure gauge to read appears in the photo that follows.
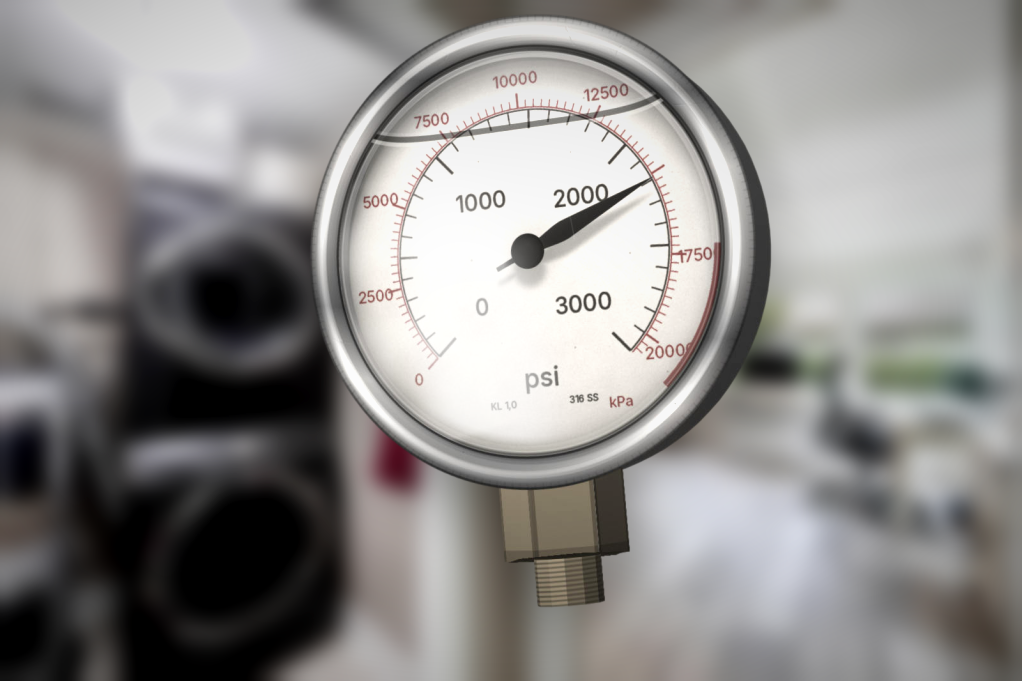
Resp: 2200
